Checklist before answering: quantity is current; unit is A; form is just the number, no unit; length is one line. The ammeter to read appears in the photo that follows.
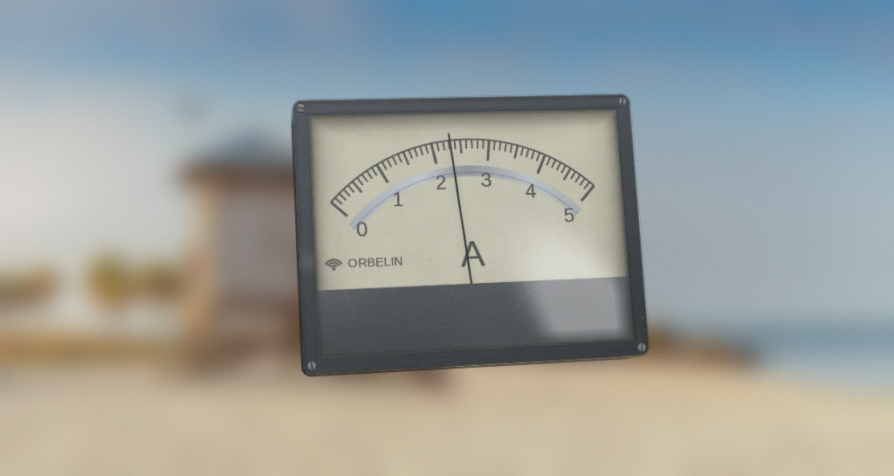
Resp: 2.3
